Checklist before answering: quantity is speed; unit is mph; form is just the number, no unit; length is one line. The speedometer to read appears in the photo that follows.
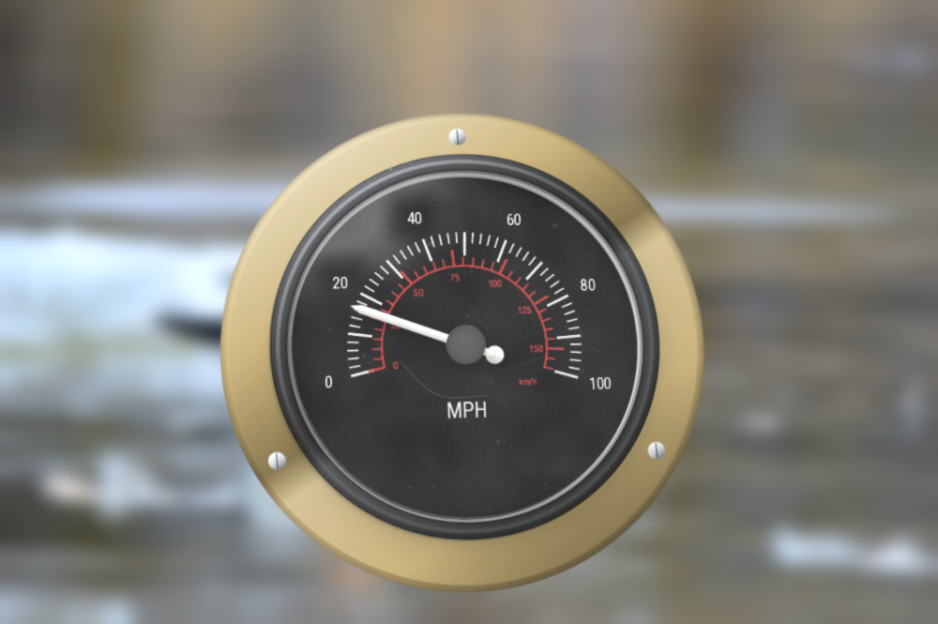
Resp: 16
